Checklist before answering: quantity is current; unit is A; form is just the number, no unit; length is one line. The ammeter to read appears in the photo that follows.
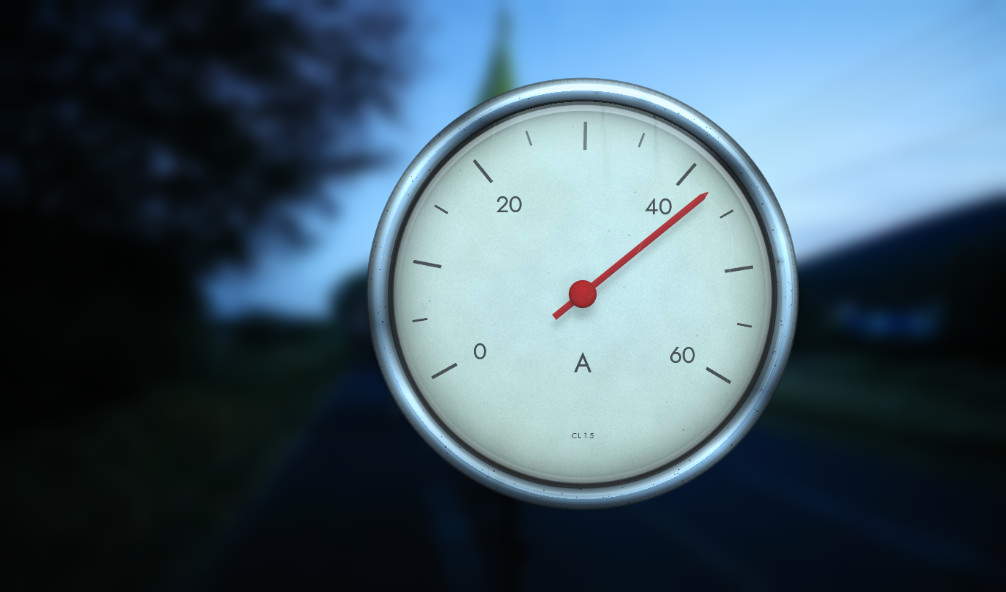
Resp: 42.5
